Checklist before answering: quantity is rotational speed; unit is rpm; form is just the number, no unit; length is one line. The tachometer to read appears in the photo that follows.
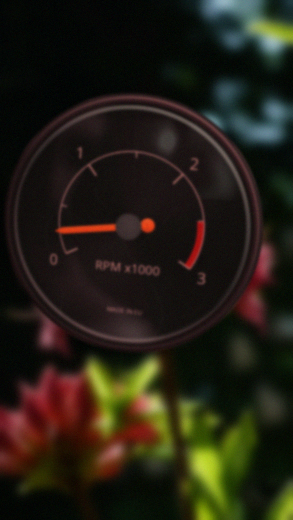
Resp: 250
